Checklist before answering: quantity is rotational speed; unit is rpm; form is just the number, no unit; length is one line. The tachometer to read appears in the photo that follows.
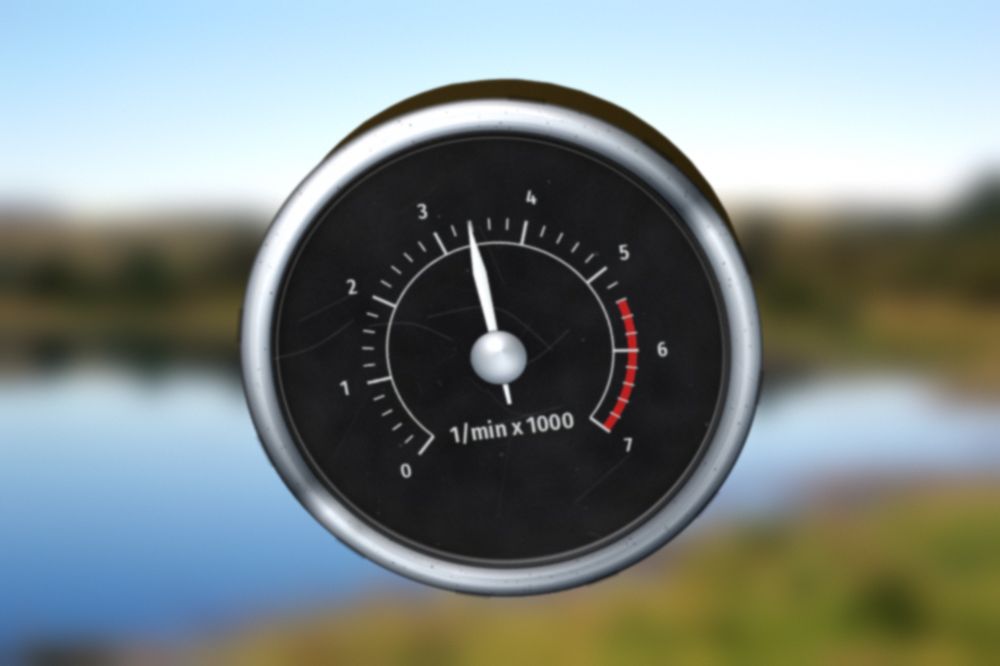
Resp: 3400
